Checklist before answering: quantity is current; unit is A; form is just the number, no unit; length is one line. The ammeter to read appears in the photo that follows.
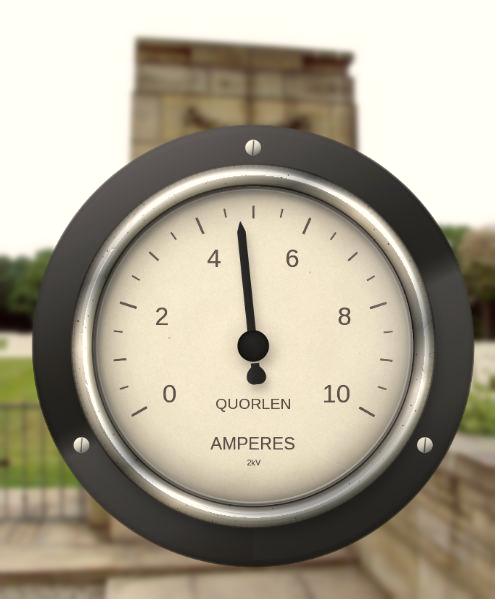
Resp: 4.75
